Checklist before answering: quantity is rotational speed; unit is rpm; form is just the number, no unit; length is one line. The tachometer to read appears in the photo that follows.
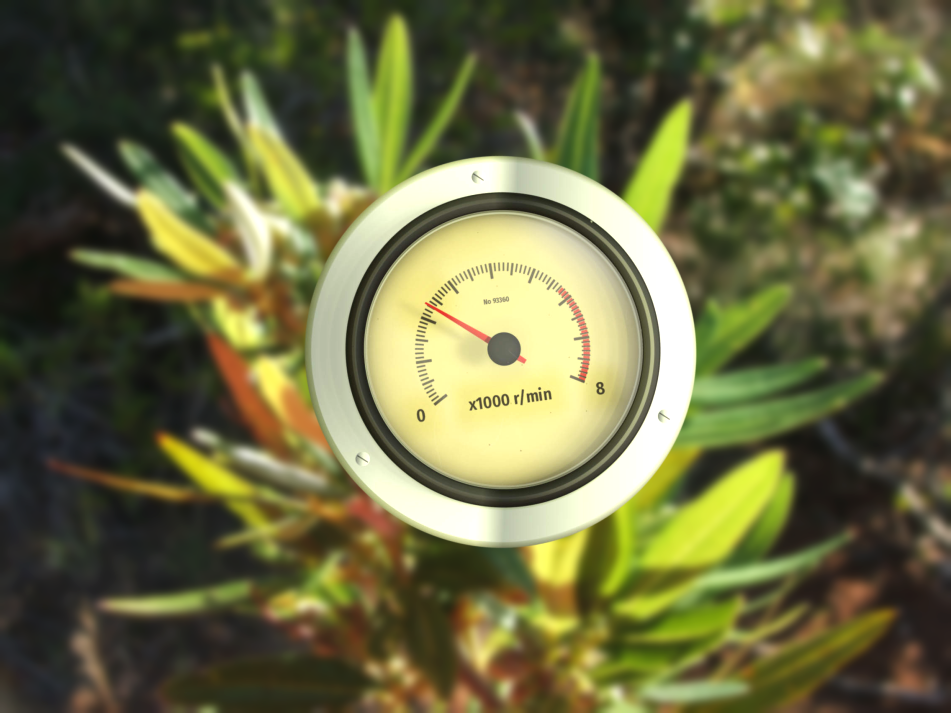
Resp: 2300
